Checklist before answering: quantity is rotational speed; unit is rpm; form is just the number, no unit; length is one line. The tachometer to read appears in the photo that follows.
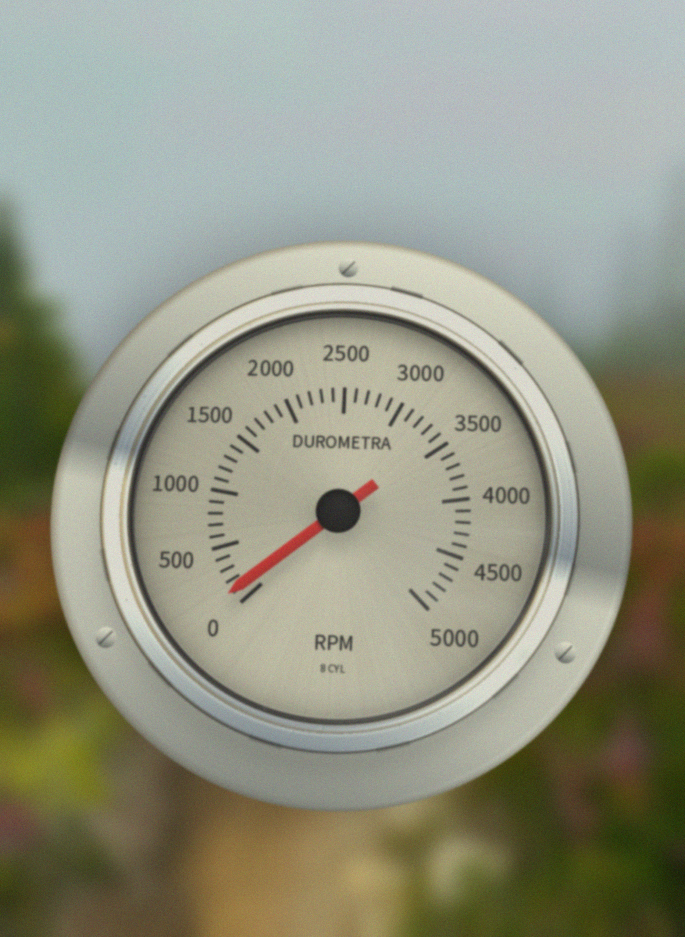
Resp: 100
